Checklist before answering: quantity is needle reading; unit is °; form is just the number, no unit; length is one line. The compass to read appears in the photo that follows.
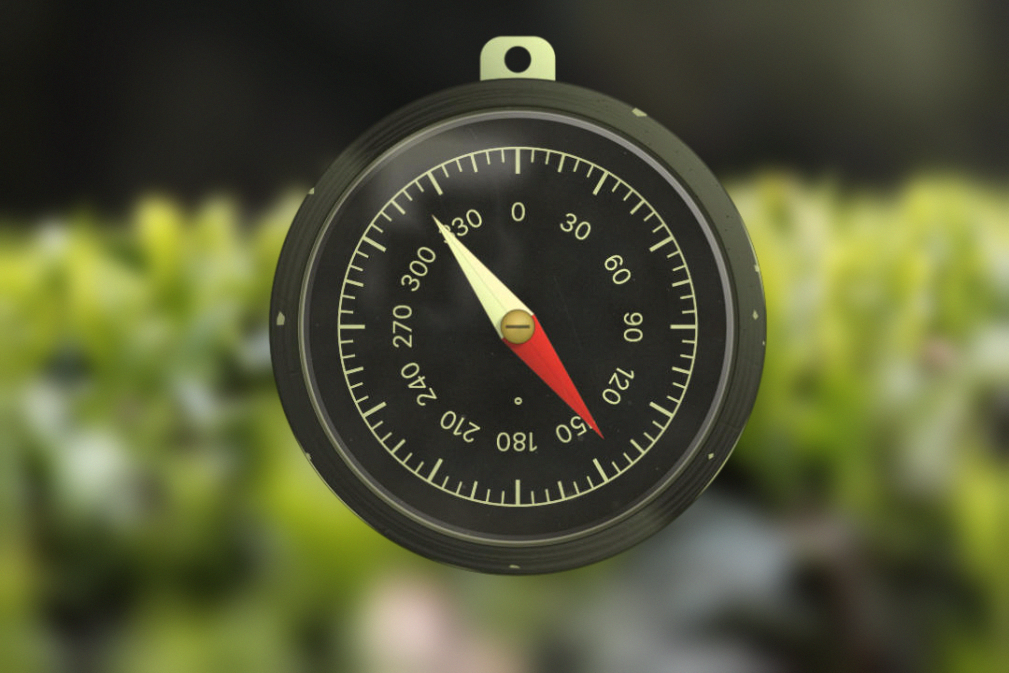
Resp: 142.5
